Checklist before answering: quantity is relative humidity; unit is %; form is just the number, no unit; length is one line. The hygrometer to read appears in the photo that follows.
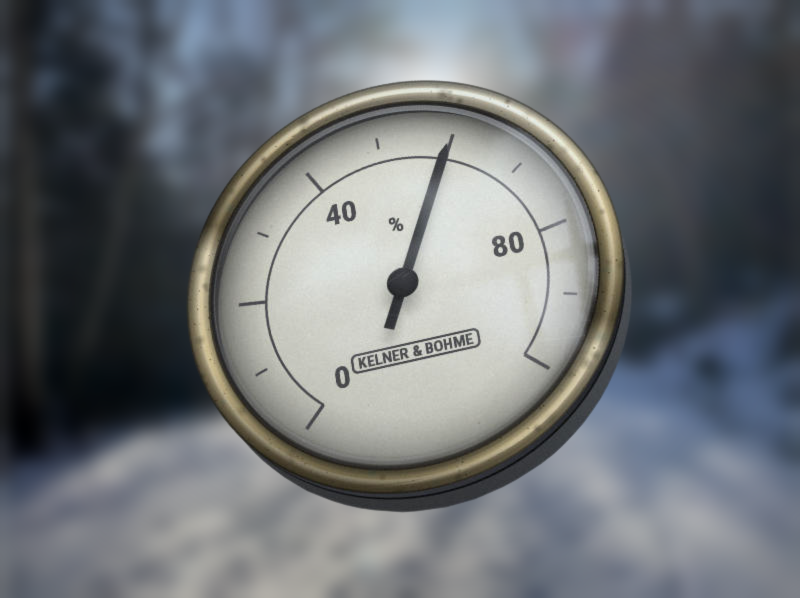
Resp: 60
